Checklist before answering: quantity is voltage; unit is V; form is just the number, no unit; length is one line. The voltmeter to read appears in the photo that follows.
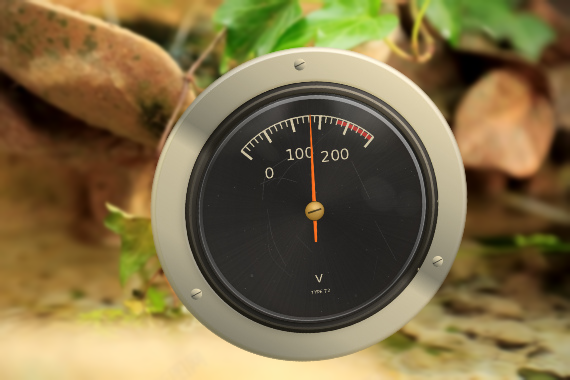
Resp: 130
